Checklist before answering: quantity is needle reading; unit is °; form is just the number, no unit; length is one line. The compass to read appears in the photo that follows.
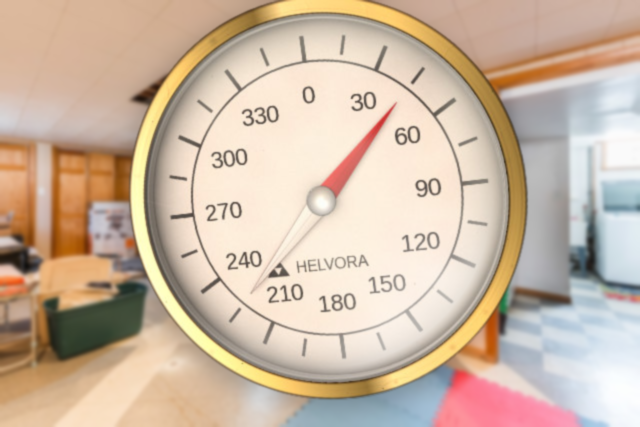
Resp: 45
